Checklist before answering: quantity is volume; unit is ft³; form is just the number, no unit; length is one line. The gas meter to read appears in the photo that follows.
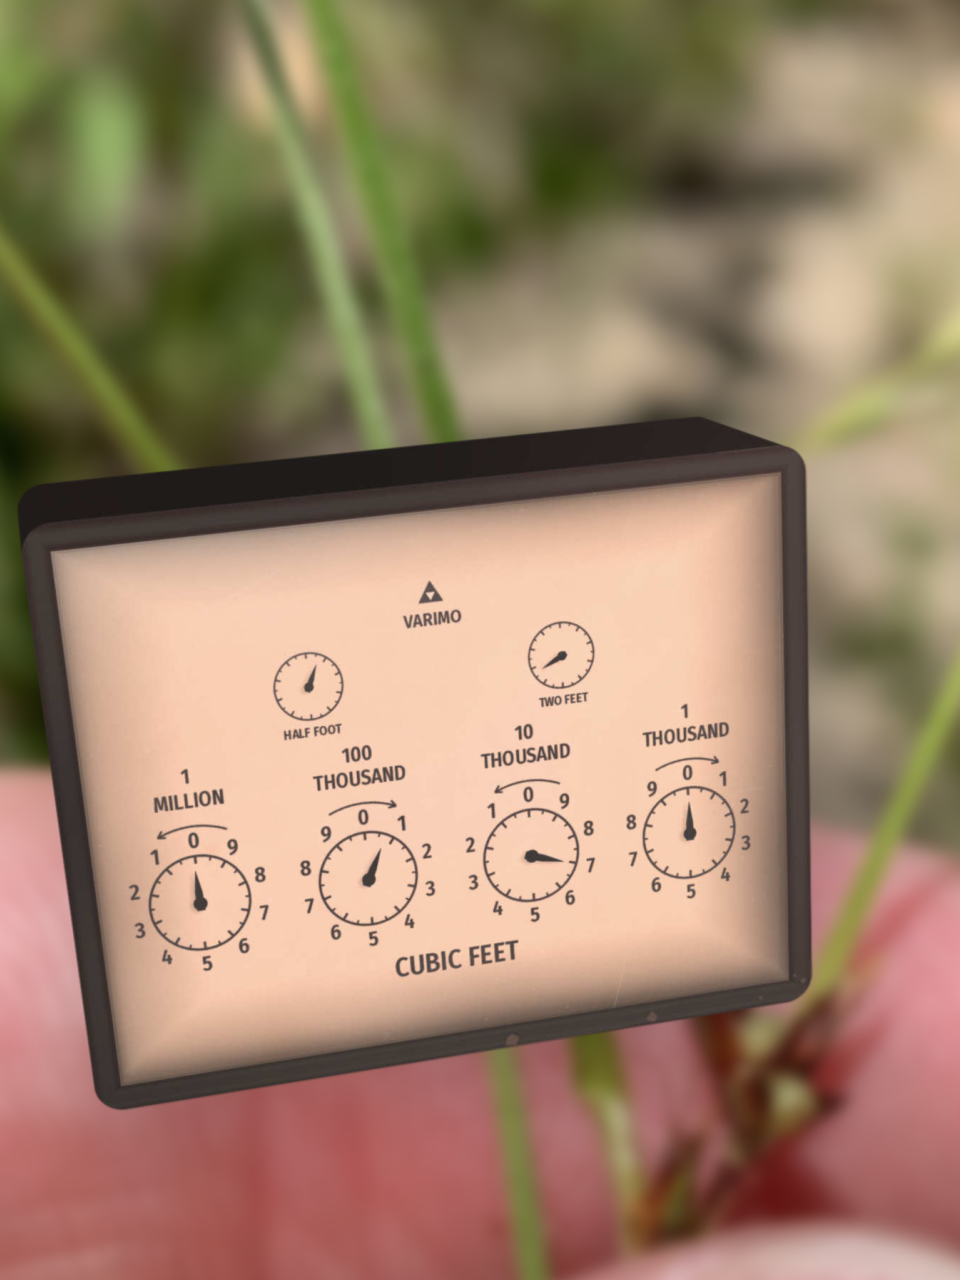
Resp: 7000
